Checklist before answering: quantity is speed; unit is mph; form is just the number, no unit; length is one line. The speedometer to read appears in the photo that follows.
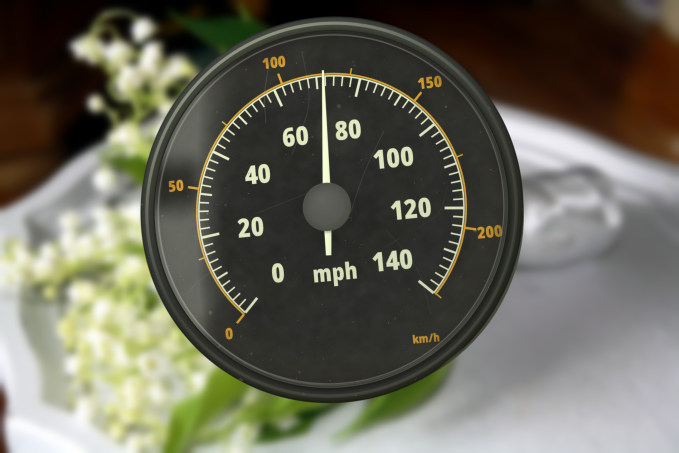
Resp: 72
